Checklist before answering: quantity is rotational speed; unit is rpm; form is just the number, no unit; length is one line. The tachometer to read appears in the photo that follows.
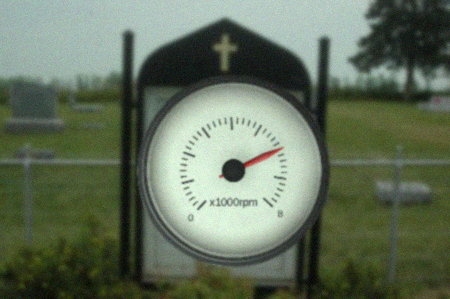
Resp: 6000
